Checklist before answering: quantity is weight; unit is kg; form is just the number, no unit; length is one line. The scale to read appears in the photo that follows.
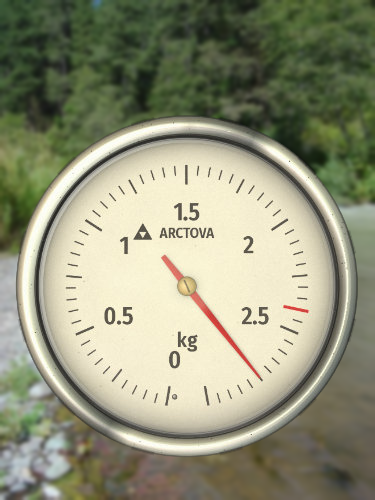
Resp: 2.75
